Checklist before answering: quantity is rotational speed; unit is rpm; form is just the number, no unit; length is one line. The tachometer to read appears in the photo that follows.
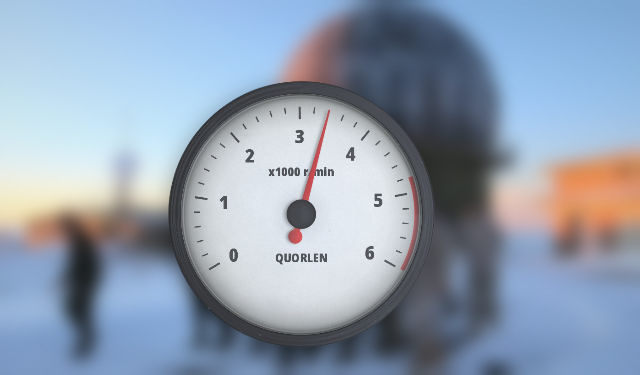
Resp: 3400
